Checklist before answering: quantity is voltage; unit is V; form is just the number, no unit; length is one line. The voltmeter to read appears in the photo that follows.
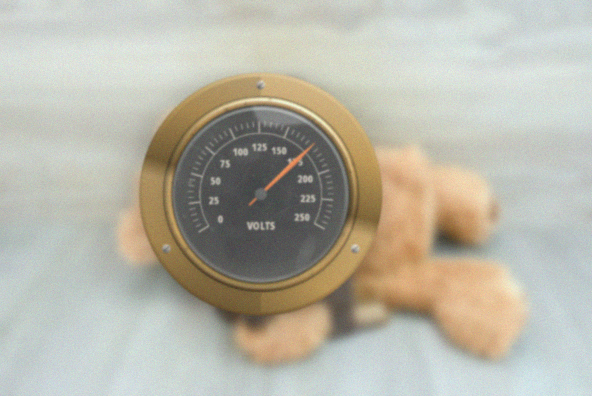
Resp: 175
